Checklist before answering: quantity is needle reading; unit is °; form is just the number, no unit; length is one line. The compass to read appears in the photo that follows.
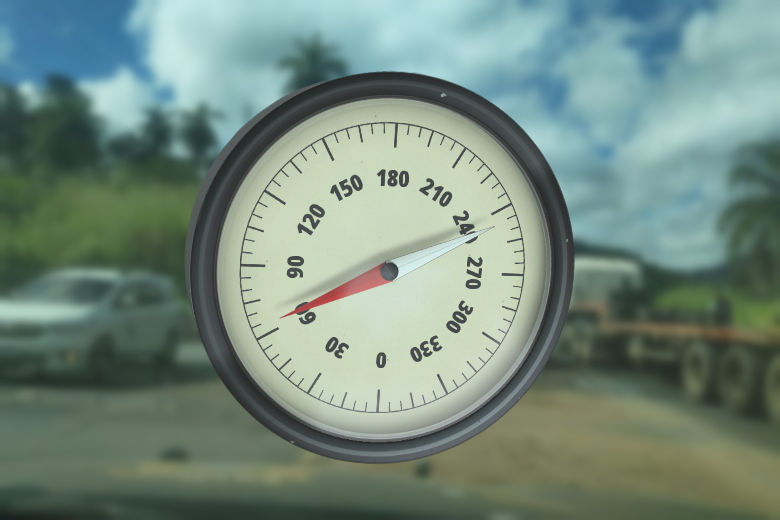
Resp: 65
